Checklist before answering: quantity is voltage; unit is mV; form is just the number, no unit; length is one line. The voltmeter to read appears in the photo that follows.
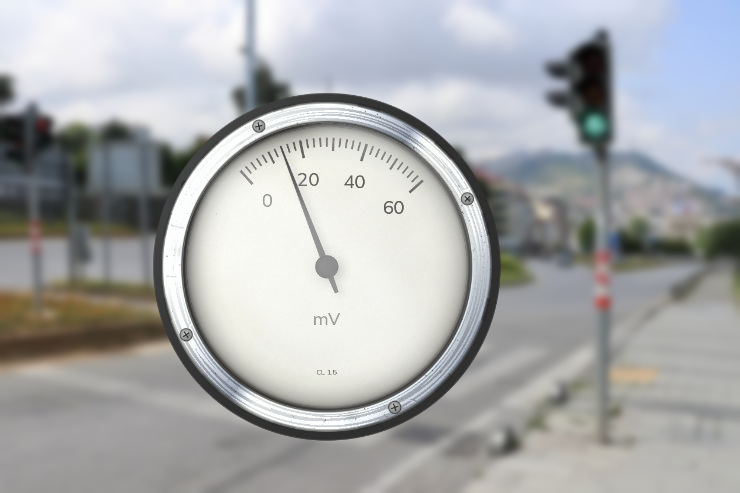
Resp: 14
